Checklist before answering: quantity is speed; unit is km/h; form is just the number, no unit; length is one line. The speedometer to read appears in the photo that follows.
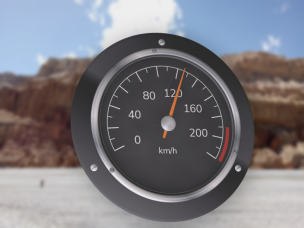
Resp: 125
